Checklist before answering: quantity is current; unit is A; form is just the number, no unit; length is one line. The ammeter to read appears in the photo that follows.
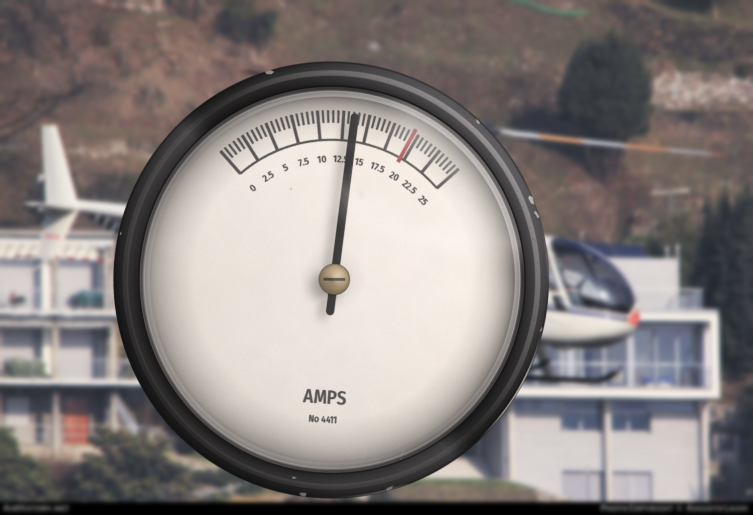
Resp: 13.5
